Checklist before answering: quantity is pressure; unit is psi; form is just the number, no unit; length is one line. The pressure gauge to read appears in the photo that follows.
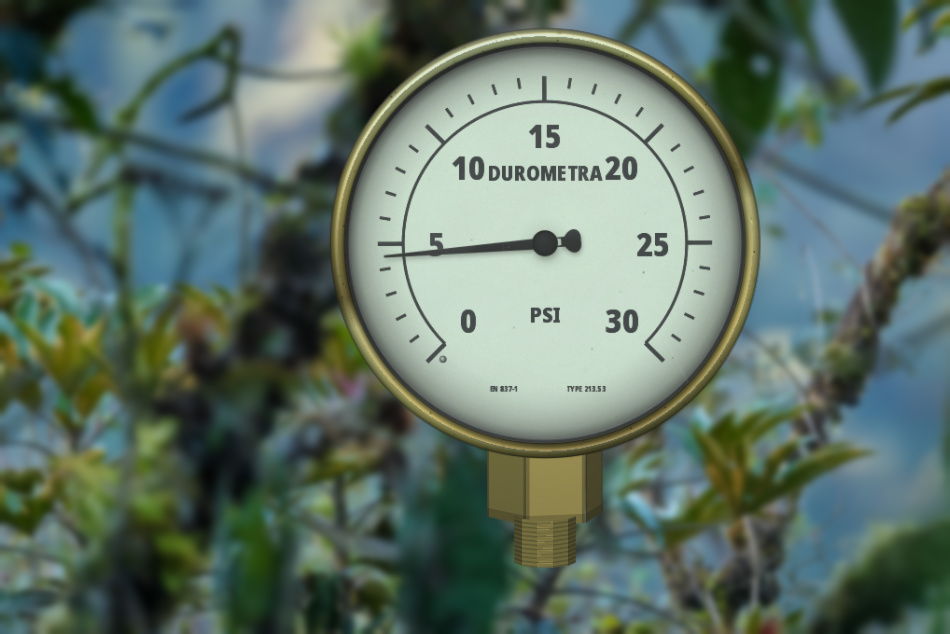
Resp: 4.5
